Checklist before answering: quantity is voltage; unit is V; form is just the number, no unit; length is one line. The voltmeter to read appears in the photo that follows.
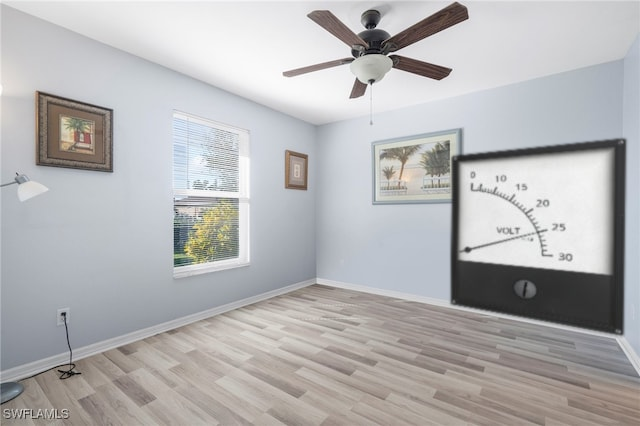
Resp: 25
